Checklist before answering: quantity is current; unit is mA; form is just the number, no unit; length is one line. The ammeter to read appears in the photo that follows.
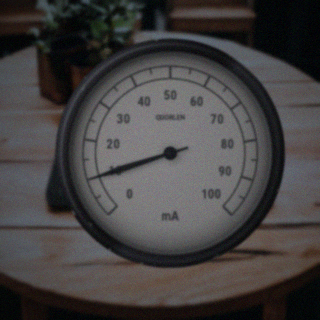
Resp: 10
